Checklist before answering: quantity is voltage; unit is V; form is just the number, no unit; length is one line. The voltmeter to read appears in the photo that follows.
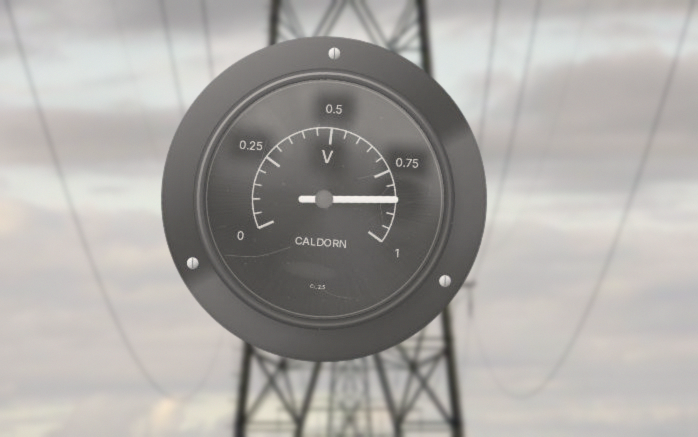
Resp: 0.85
